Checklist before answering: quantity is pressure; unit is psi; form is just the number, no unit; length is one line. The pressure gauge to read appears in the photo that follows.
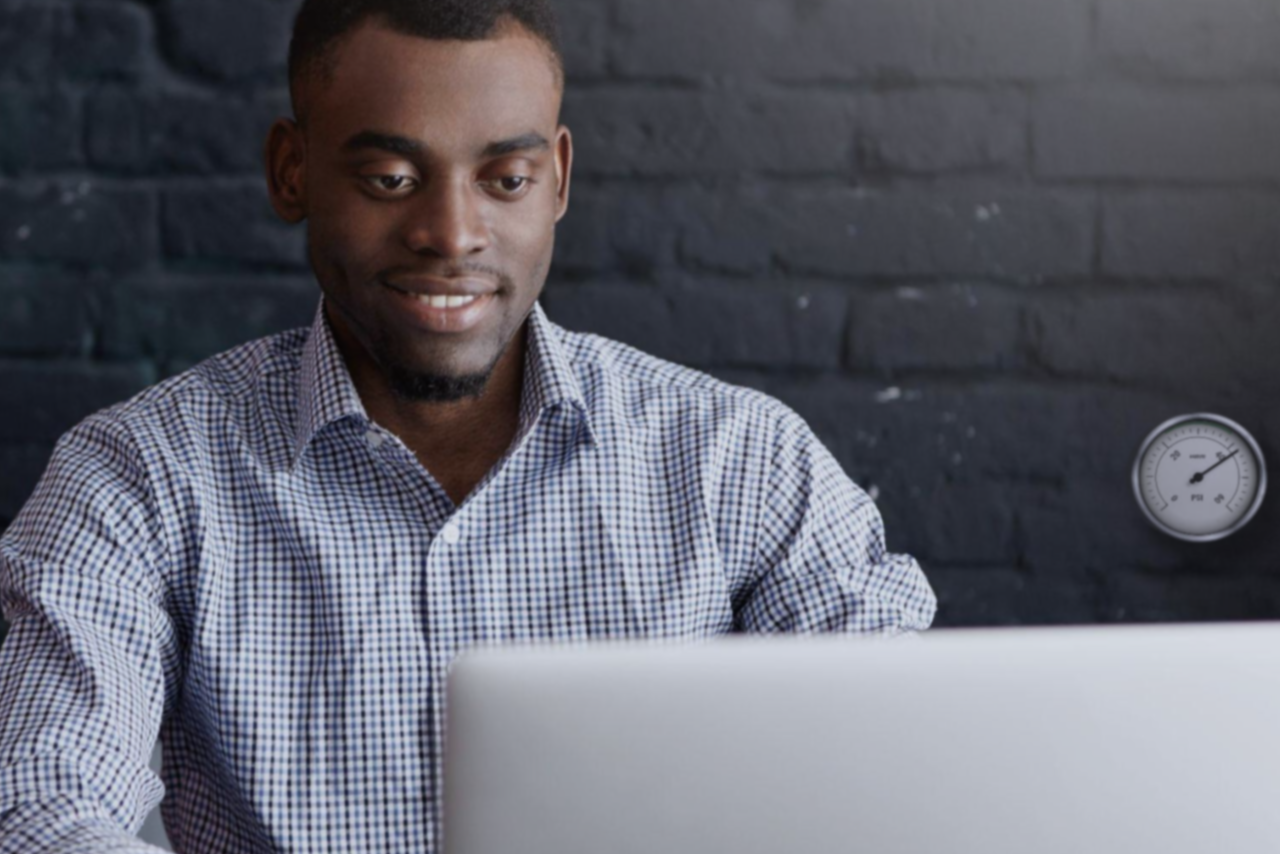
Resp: 42
